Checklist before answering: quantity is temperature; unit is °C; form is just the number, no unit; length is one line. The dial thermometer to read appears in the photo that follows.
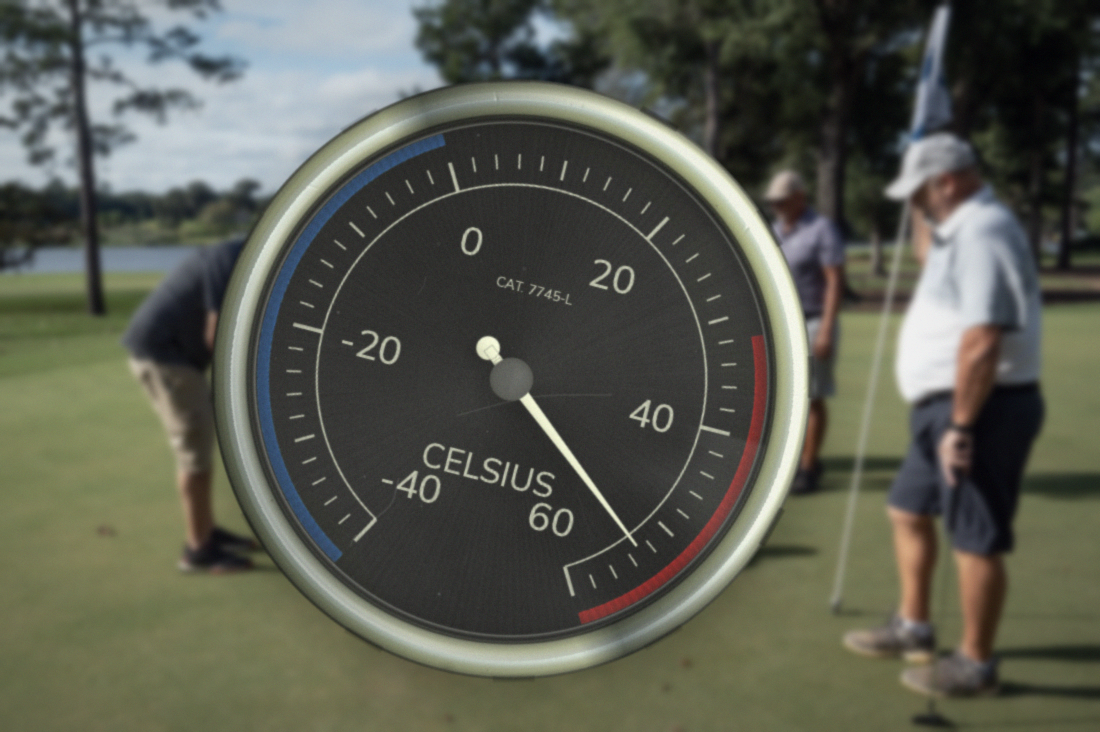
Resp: 53
